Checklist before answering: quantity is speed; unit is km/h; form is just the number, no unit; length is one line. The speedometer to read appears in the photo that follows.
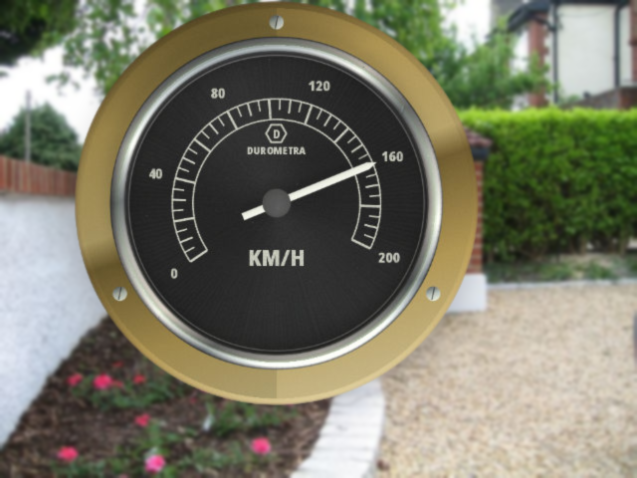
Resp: 160
